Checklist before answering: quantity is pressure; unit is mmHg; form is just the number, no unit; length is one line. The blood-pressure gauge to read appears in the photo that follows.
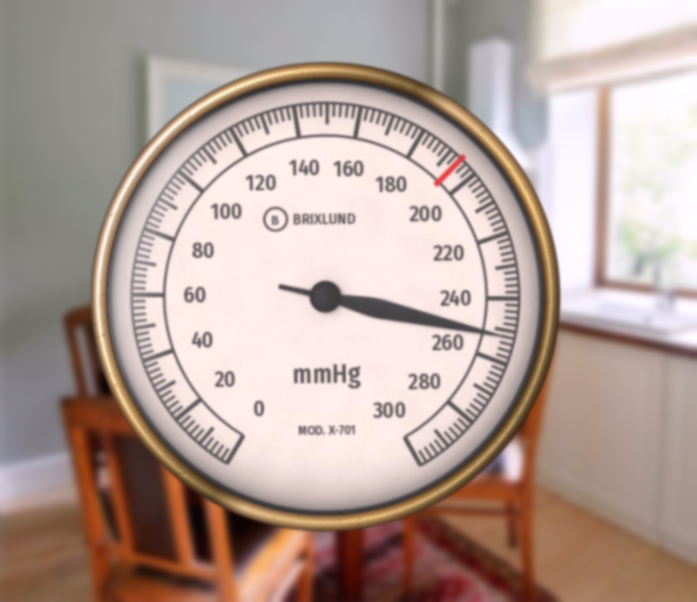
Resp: 252
